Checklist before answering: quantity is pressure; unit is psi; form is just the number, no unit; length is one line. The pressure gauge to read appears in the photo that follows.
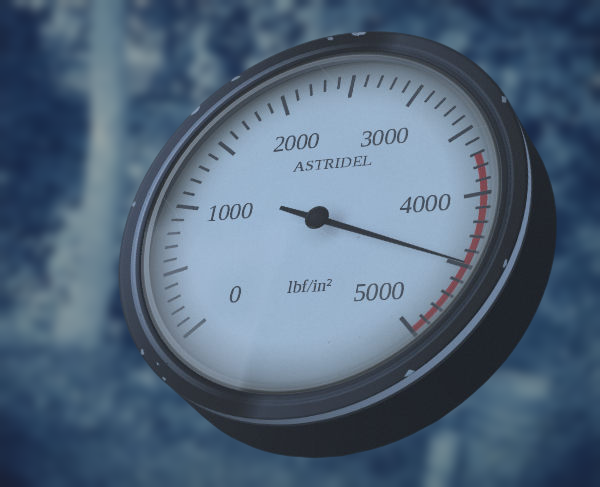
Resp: 4500
